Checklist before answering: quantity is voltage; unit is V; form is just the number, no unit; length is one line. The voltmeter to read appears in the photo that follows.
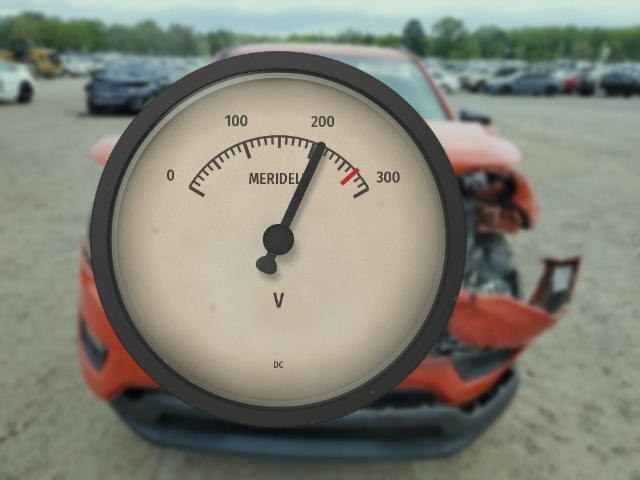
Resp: 210
